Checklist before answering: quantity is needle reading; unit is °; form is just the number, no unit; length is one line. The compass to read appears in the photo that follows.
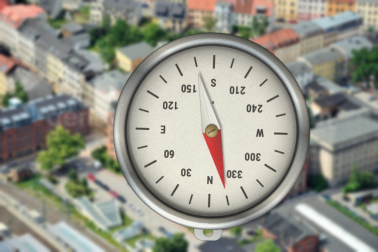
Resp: 345
